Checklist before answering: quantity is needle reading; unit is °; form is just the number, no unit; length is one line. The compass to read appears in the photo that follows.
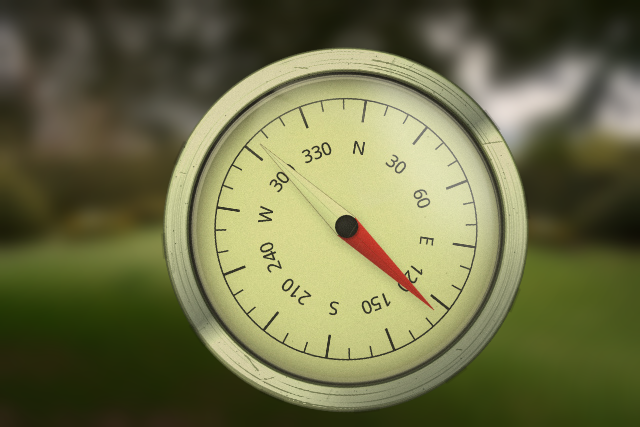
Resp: 125
